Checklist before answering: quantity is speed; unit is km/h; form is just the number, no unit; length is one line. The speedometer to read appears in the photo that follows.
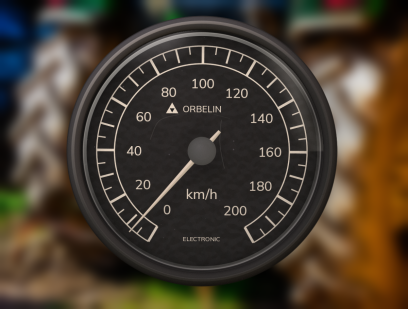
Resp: 7.5
